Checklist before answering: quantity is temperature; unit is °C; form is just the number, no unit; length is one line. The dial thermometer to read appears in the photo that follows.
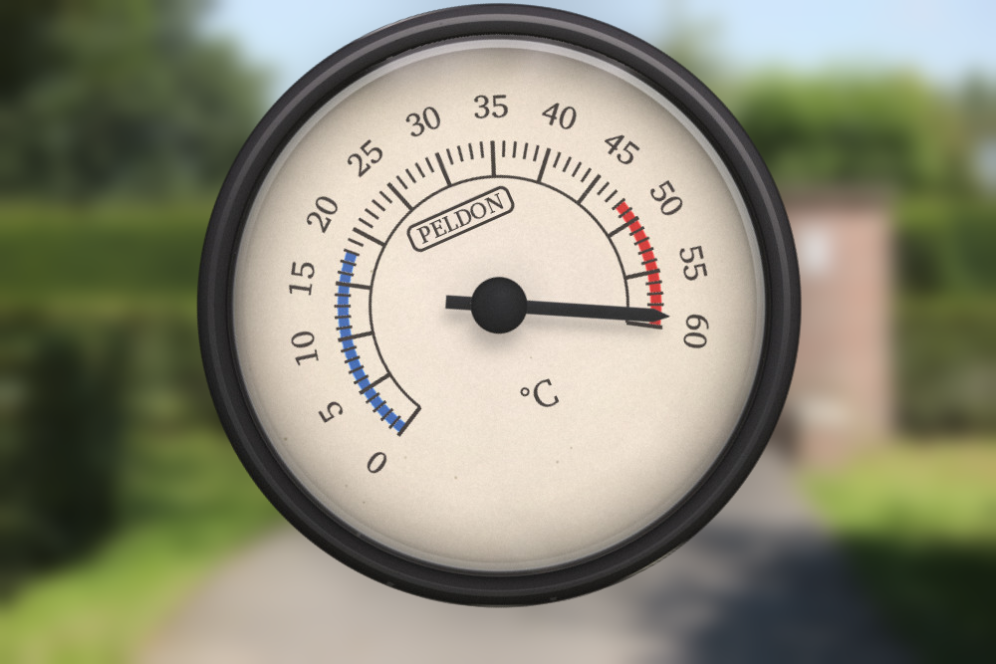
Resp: 59
